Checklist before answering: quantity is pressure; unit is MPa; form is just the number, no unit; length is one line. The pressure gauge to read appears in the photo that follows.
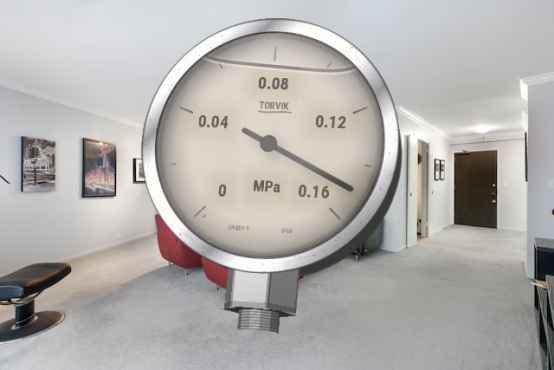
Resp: 0.15
